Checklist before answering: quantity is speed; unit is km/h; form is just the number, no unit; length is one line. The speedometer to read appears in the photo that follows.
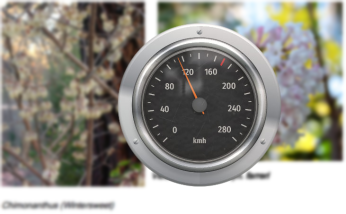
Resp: 115
